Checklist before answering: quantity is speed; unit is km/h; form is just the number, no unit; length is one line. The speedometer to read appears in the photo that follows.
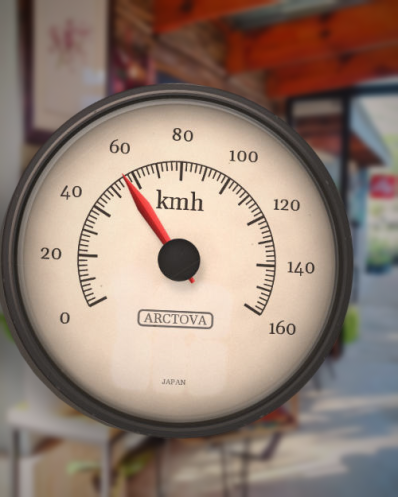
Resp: 56
